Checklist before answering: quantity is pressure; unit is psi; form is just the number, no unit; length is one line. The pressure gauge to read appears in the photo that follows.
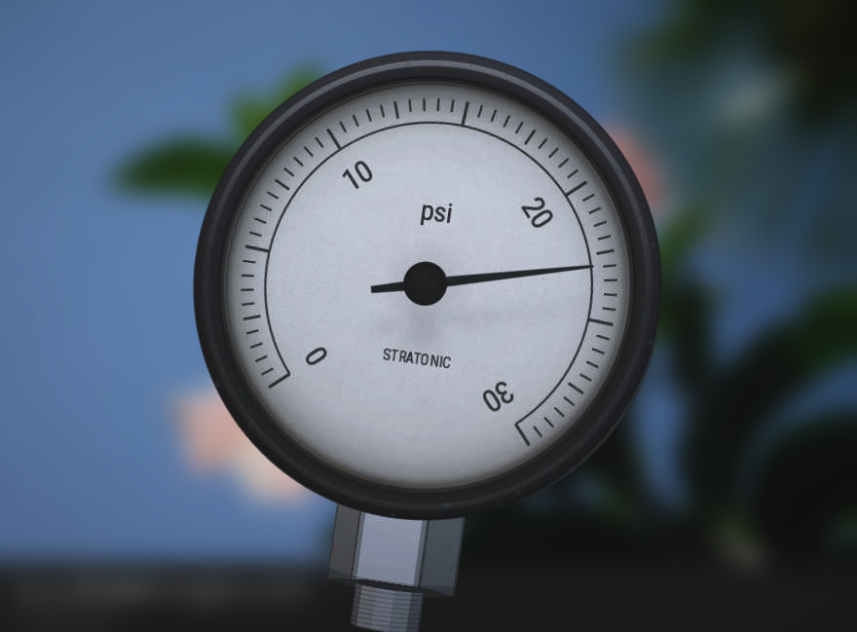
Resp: 23
